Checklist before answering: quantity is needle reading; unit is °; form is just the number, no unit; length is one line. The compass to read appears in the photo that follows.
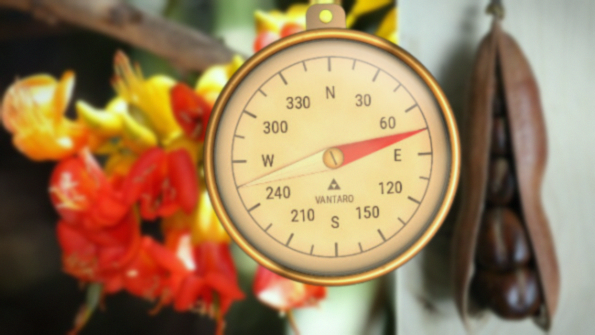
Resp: 75
